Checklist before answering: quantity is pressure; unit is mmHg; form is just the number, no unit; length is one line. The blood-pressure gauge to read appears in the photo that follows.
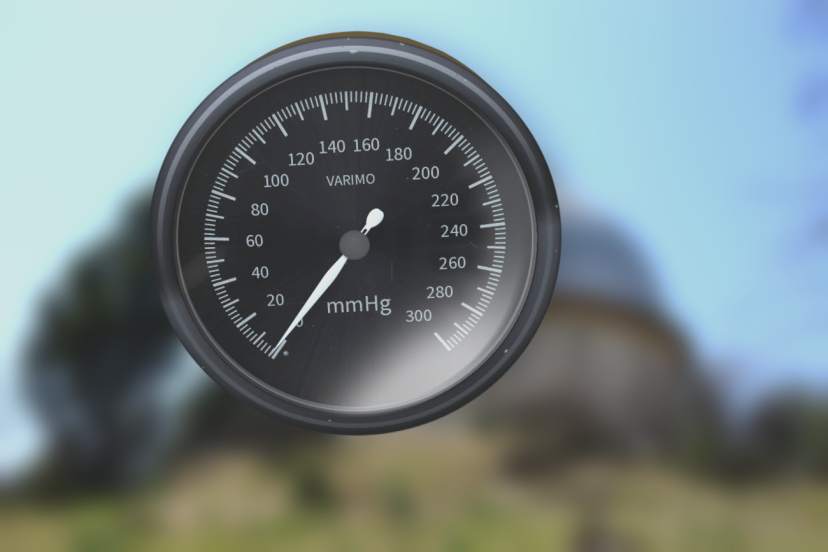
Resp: 2
